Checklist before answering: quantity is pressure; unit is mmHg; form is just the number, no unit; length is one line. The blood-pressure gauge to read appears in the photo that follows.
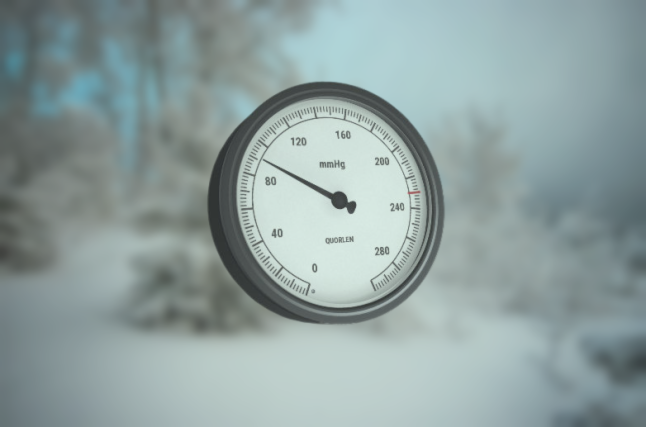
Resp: 90
